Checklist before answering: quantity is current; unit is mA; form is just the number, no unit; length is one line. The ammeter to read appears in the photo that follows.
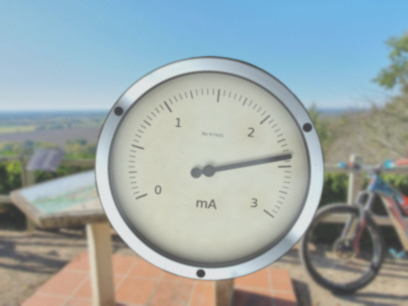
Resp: 2.4
